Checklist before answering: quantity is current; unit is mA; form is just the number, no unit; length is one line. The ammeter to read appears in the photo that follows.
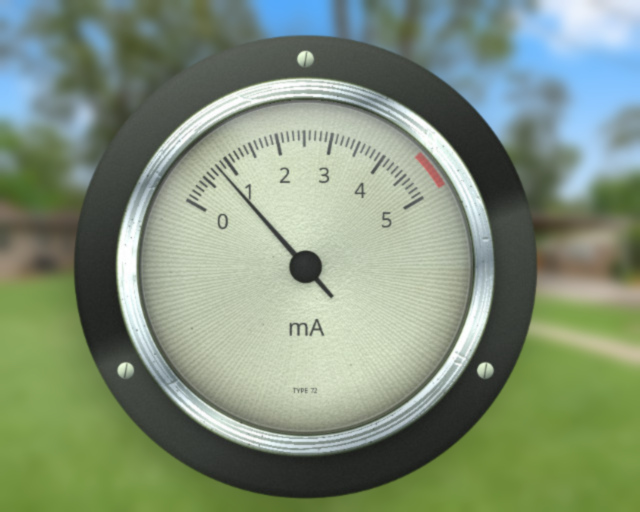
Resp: 0.8
